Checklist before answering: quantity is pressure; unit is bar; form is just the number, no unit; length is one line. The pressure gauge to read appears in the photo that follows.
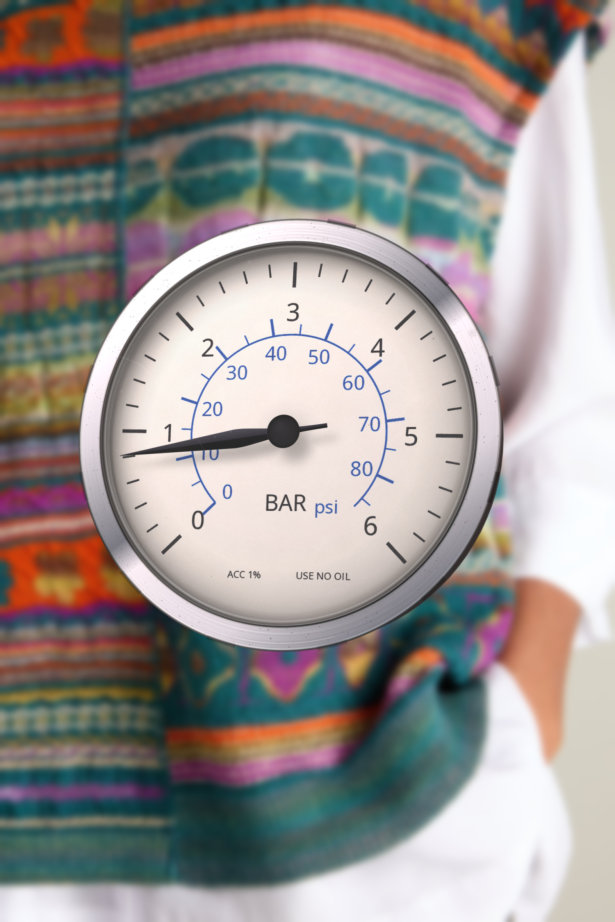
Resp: 0.8
